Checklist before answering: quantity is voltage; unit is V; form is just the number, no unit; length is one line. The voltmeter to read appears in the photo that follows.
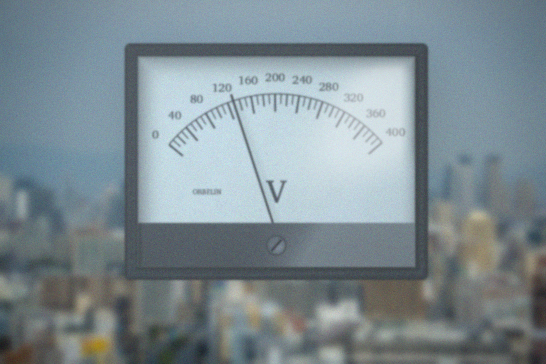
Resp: 130
